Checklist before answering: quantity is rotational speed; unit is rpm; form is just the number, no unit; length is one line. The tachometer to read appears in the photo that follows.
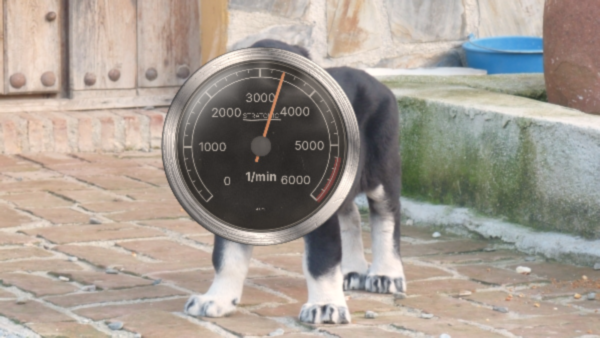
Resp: 3400
